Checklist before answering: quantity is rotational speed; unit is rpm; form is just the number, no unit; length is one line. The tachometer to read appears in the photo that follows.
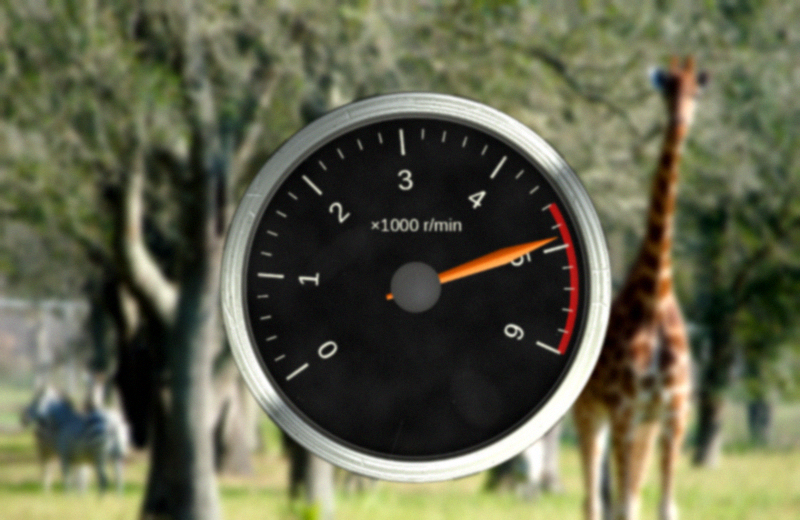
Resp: 4900
